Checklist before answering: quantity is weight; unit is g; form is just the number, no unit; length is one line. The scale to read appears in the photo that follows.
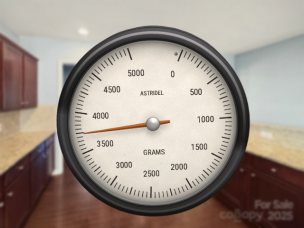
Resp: 3750
